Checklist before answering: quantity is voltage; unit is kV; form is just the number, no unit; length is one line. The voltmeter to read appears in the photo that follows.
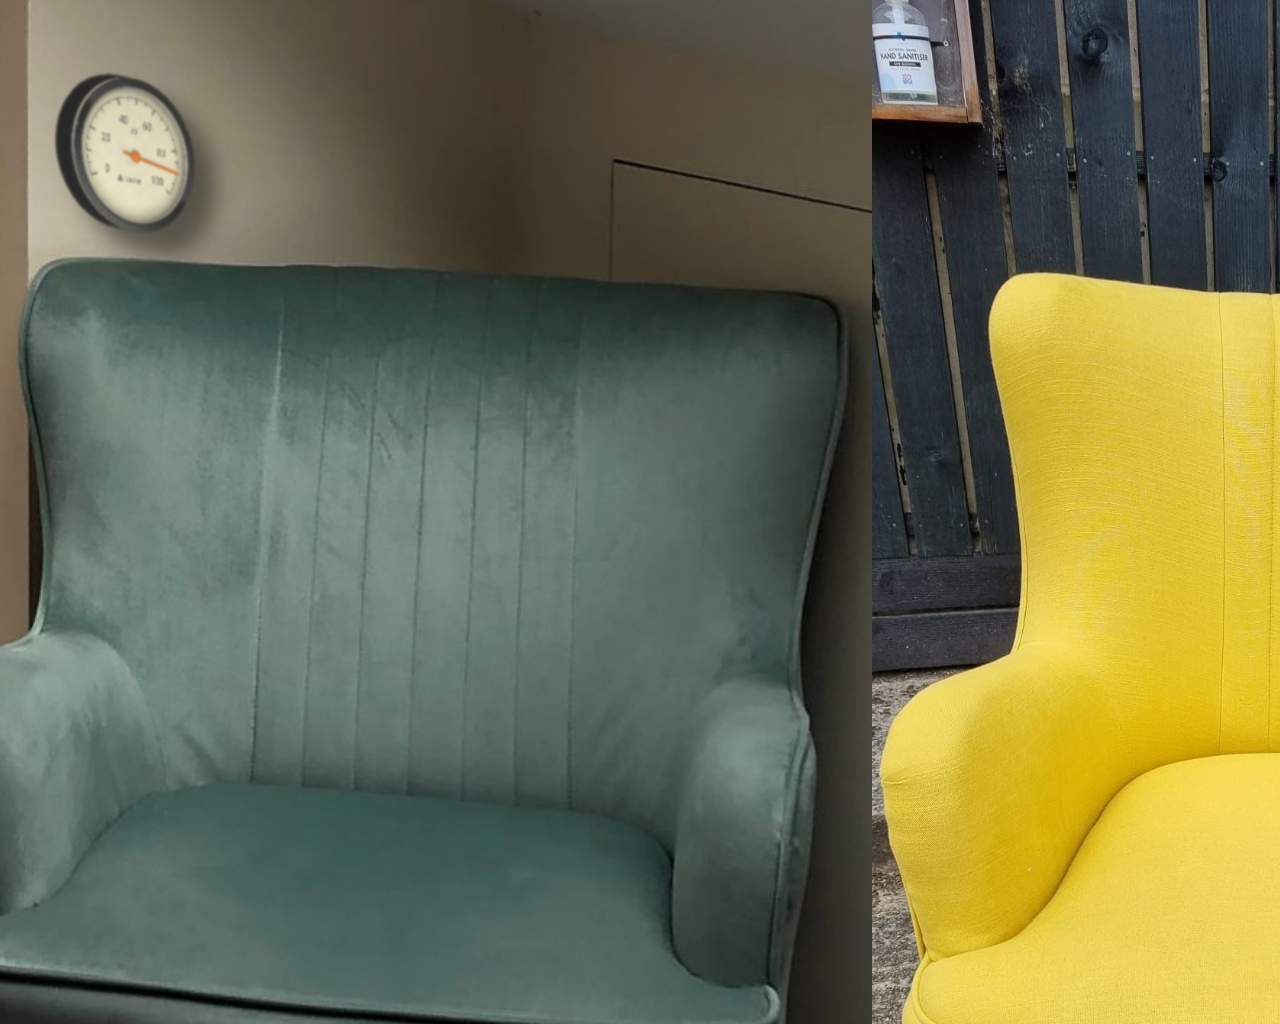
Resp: 90
